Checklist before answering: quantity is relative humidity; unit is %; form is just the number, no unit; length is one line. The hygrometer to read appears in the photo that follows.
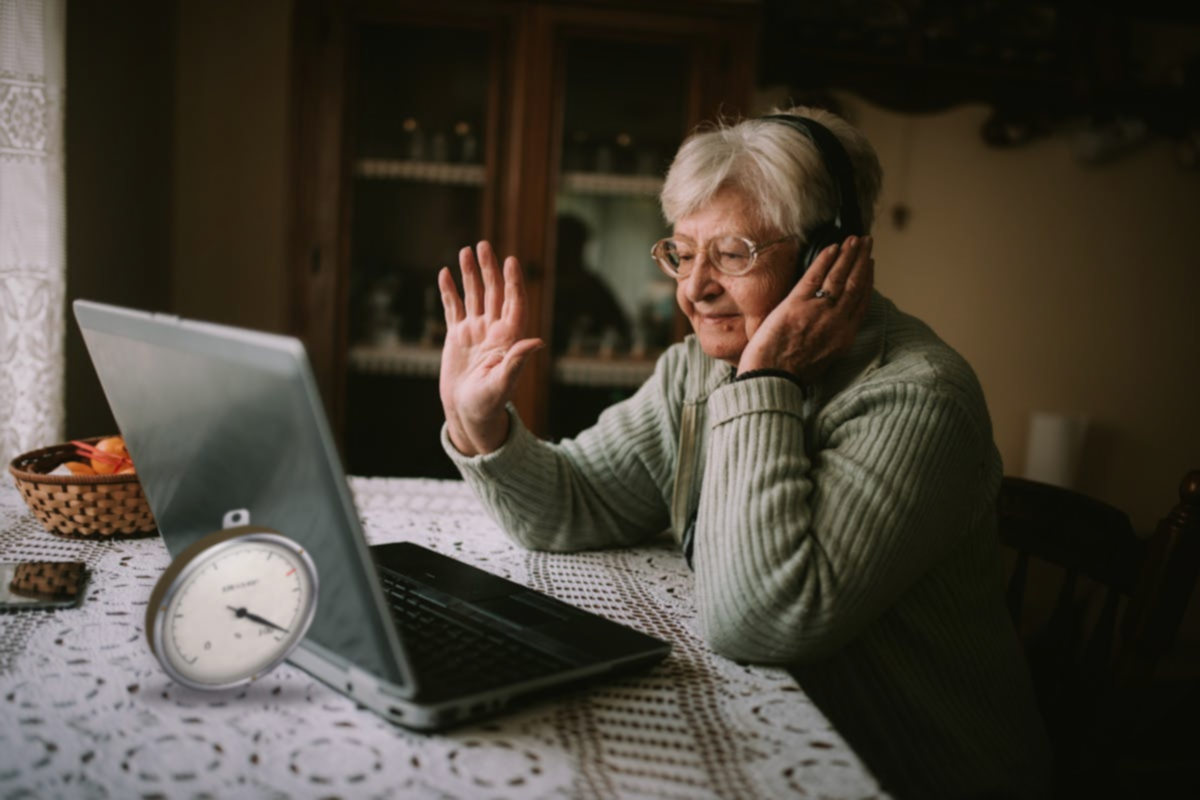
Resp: 96
